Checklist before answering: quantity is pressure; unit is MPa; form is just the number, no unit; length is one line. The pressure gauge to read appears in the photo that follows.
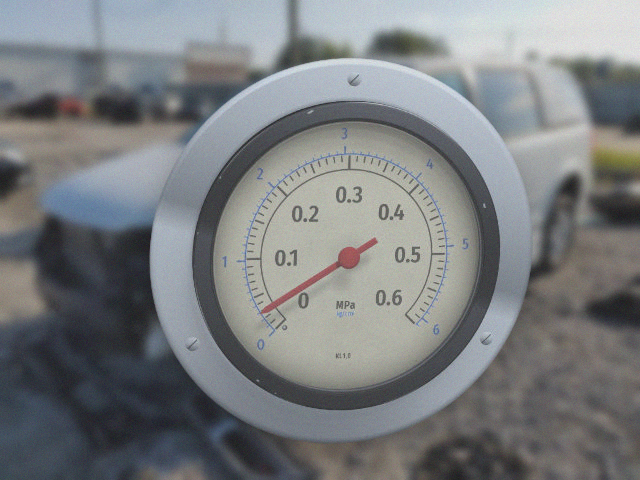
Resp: 0.03
